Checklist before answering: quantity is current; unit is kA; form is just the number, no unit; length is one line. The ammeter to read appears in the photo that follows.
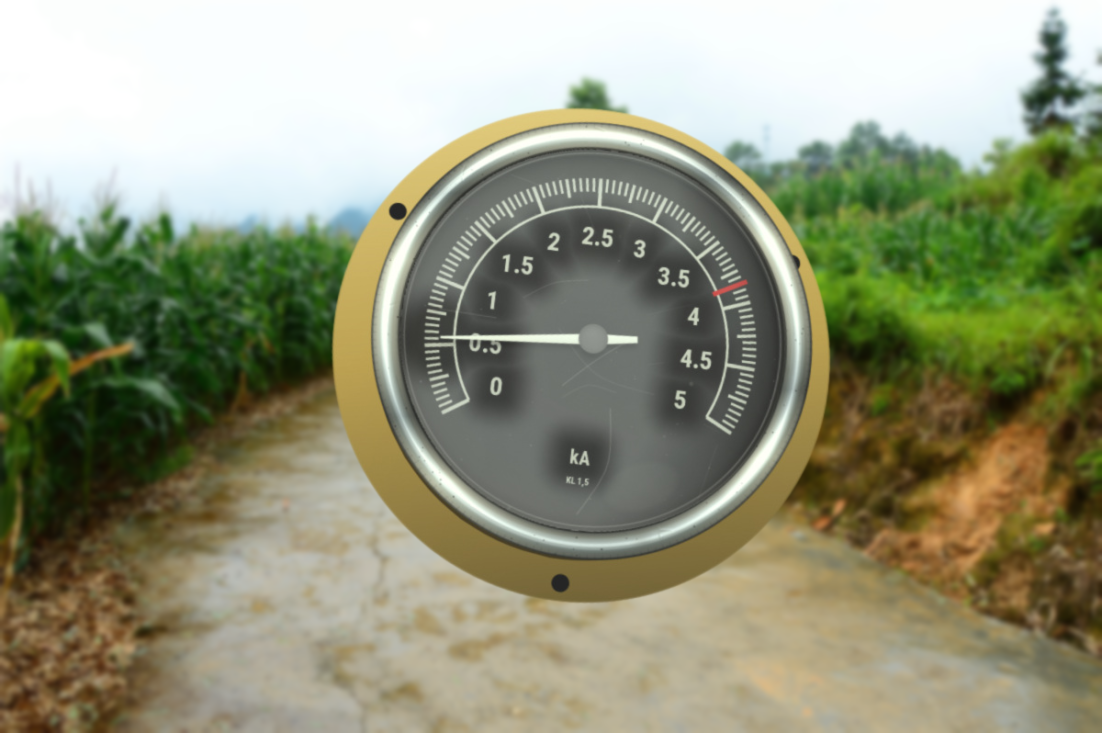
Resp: 0.55
